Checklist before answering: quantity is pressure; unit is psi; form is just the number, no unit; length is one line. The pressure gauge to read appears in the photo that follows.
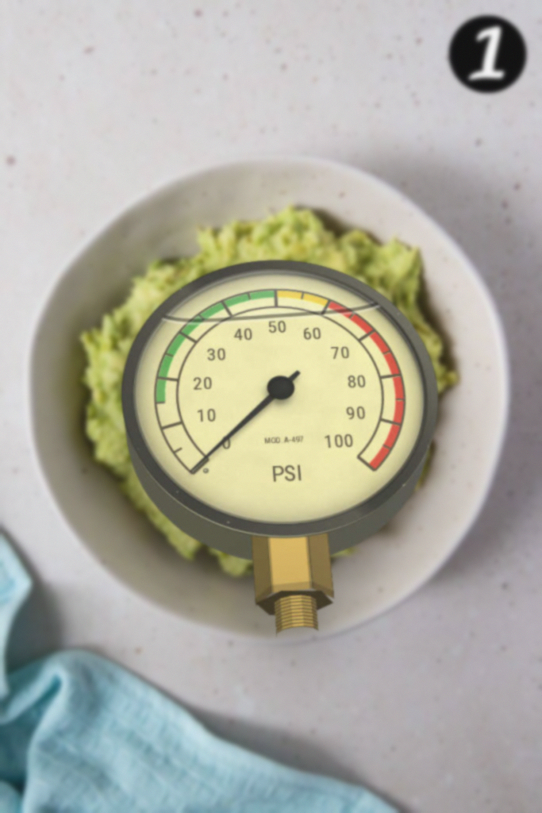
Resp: 0
